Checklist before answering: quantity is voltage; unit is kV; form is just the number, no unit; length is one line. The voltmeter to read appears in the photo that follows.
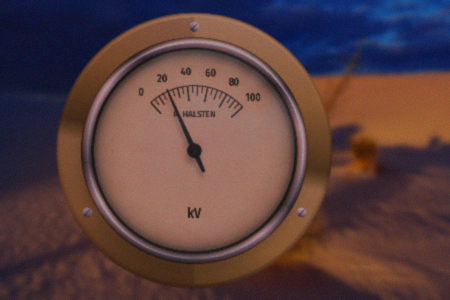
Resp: 20
